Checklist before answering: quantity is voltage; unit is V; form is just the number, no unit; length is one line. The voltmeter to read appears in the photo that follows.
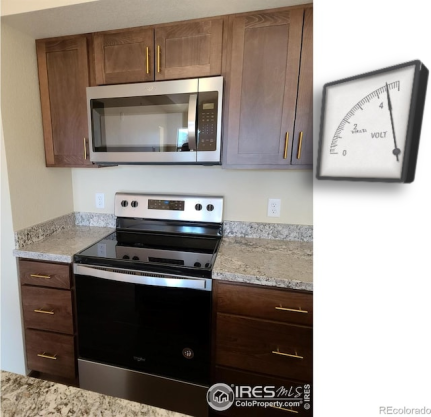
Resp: 4.5
